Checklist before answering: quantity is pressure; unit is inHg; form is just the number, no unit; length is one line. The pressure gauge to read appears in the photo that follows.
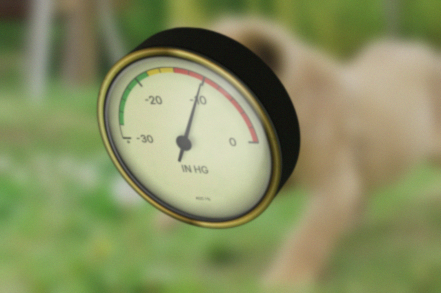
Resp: -10
